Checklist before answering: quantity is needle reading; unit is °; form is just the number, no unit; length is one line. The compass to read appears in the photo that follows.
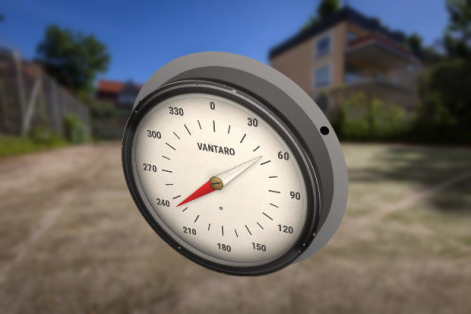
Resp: 232.5
